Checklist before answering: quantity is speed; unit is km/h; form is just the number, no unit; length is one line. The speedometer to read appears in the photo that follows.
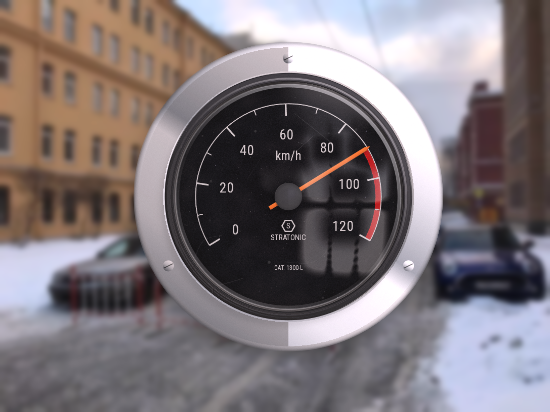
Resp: 90
